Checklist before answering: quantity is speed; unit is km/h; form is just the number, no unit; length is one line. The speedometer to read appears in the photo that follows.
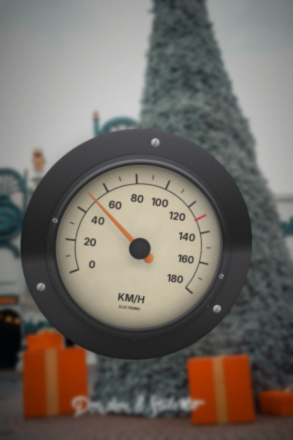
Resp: 50
